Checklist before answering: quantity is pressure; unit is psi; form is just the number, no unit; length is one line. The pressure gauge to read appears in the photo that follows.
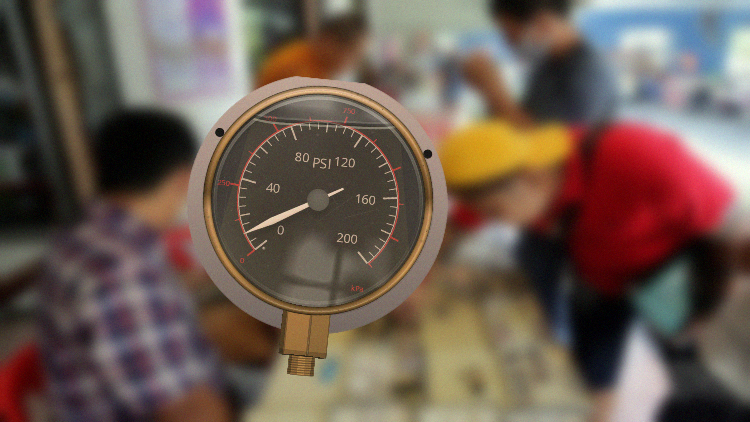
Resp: 10
